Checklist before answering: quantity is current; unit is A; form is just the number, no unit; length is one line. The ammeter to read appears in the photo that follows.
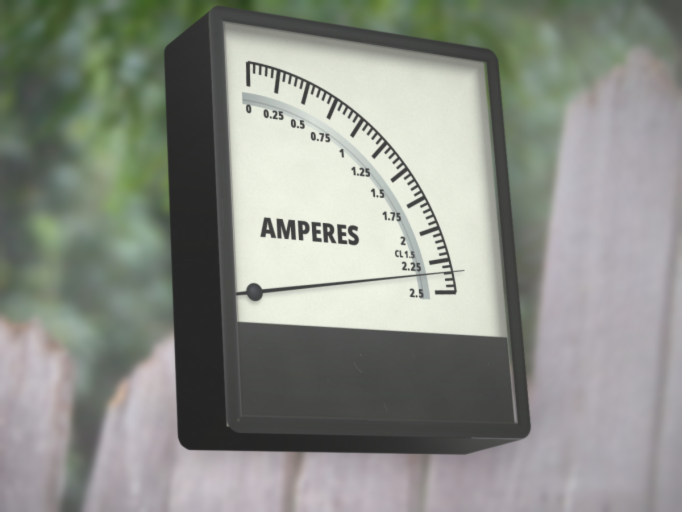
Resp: 2.35
